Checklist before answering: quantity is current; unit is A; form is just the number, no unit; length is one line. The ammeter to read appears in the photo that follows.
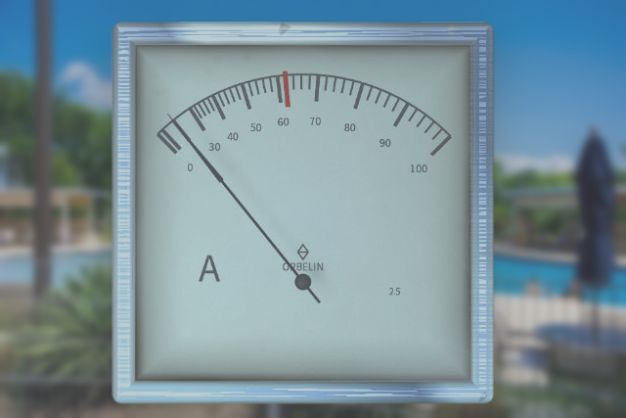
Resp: 20
